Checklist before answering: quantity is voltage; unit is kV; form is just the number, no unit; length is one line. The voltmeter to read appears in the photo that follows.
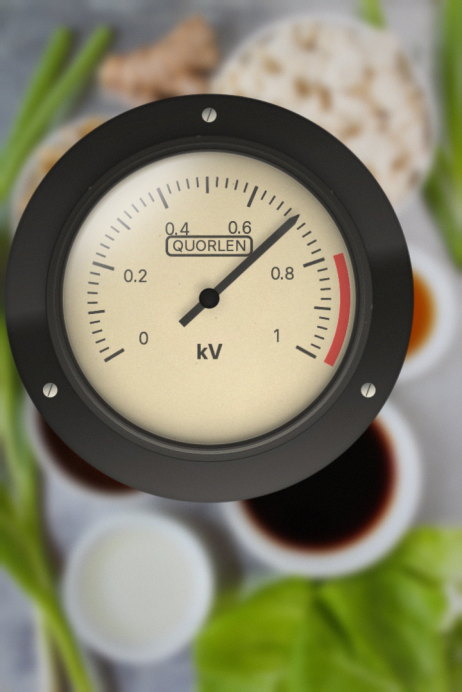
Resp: 0.7
